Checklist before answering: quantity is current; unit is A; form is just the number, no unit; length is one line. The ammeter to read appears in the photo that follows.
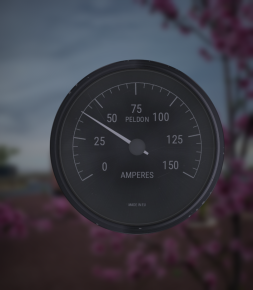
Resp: 40
